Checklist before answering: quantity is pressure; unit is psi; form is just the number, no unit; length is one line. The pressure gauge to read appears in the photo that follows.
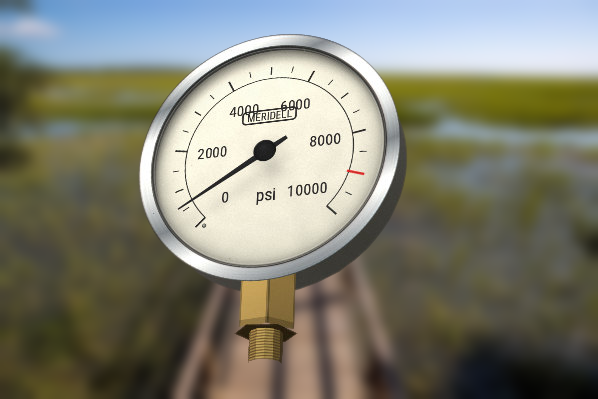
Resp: 500
